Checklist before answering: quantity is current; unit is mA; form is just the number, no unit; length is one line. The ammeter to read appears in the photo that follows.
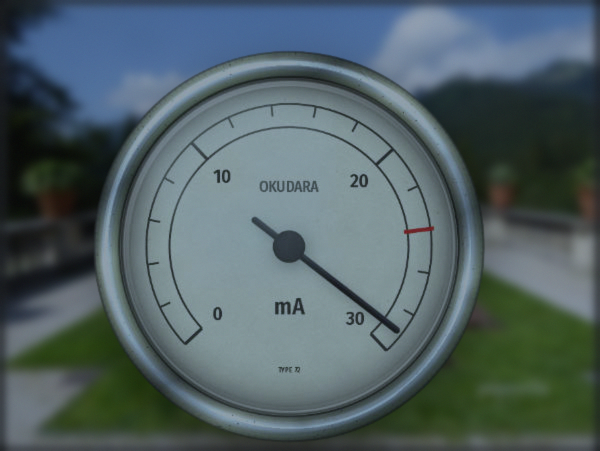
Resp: 29
